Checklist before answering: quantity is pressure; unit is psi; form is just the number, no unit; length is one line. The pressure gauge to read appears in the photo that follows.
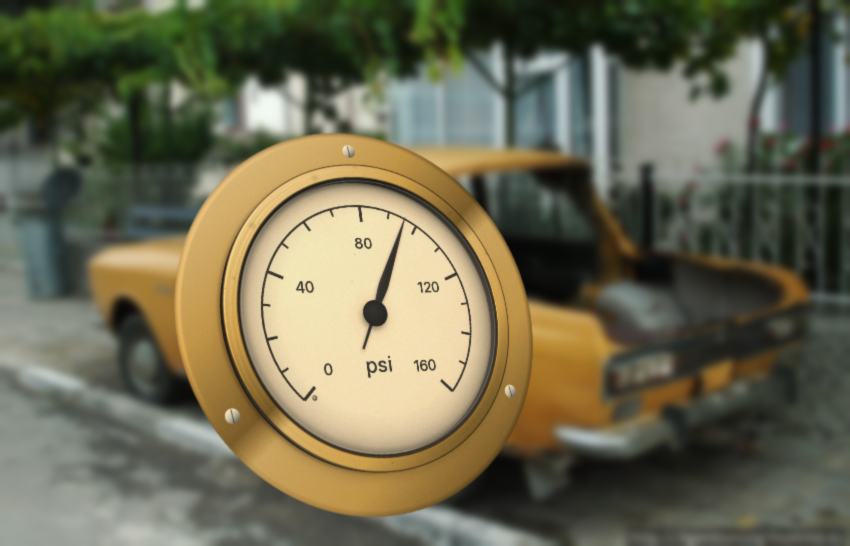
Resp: 95
